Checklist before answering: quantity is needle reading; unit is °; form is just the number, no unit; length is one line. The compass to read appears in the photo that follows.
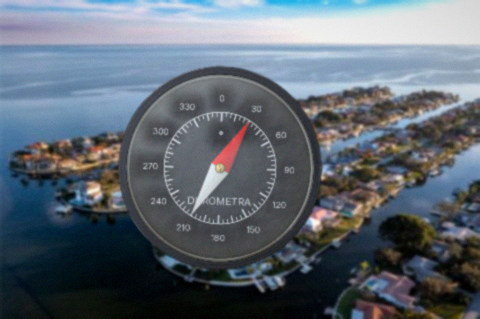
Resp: 30
